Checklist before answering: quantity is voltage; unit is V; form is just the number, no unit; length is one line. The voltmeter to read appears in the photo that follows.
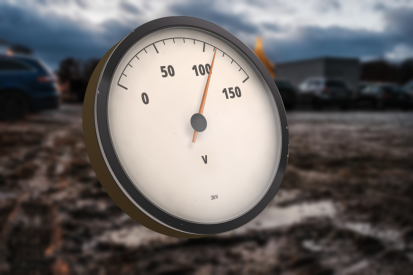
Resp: 110
